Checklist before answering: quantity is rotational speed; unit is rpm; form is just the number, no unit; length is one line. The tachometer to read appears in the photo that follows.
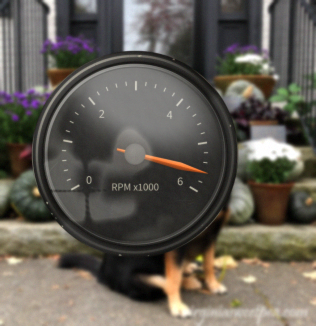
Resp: 5600
